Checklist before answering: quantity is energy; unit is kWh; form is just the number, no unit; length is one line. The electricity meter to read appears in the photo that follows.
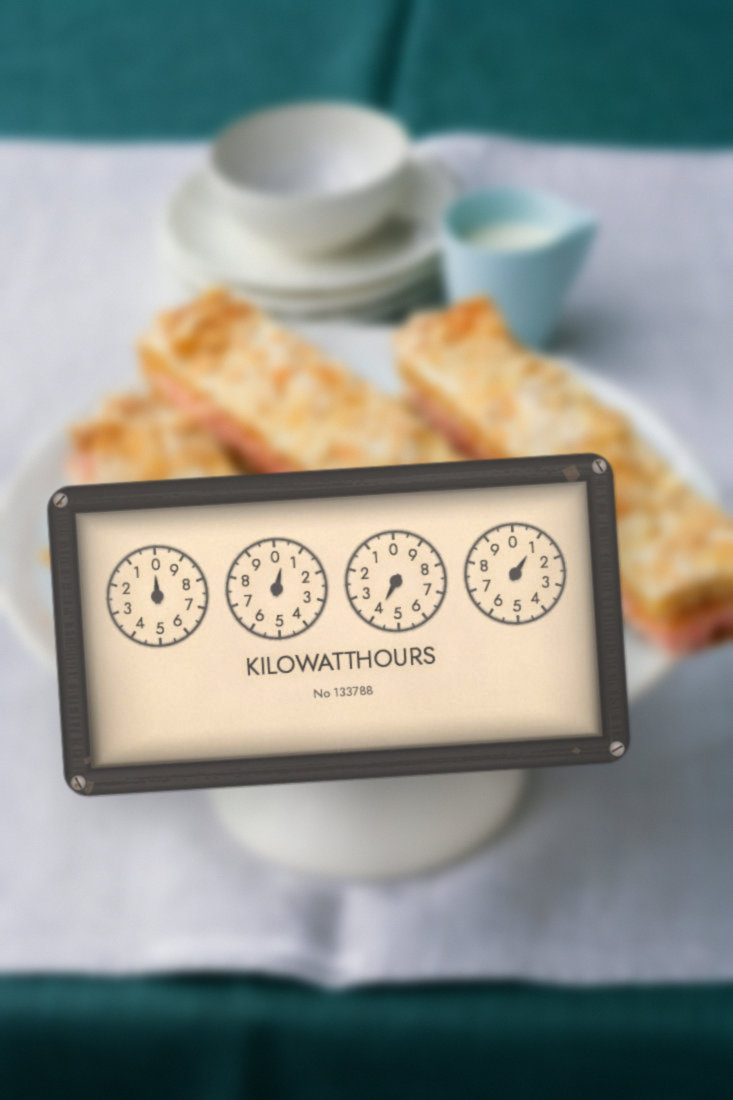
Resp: 41
